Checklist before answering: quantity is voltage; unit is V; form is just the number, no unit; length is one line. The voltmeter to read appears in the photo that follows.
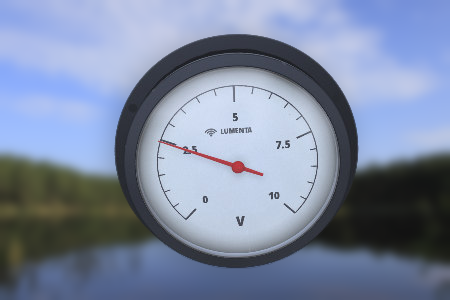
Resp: 2.5
